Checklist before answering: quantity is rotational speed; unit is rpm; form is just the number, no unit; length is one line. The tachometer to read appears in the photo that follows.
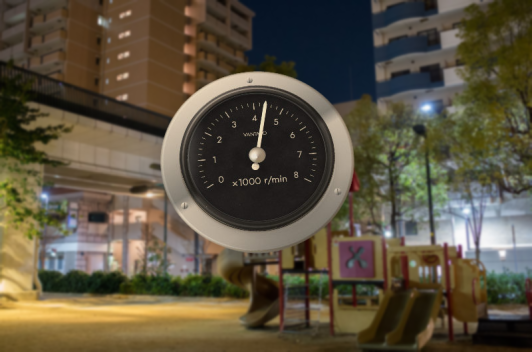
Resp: 4400
